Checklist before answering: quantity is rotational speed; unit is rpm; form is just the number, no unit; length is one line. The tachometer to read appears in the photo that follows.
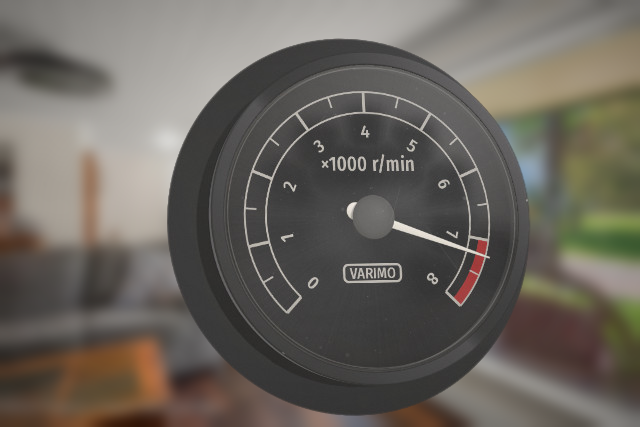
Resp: 7250
